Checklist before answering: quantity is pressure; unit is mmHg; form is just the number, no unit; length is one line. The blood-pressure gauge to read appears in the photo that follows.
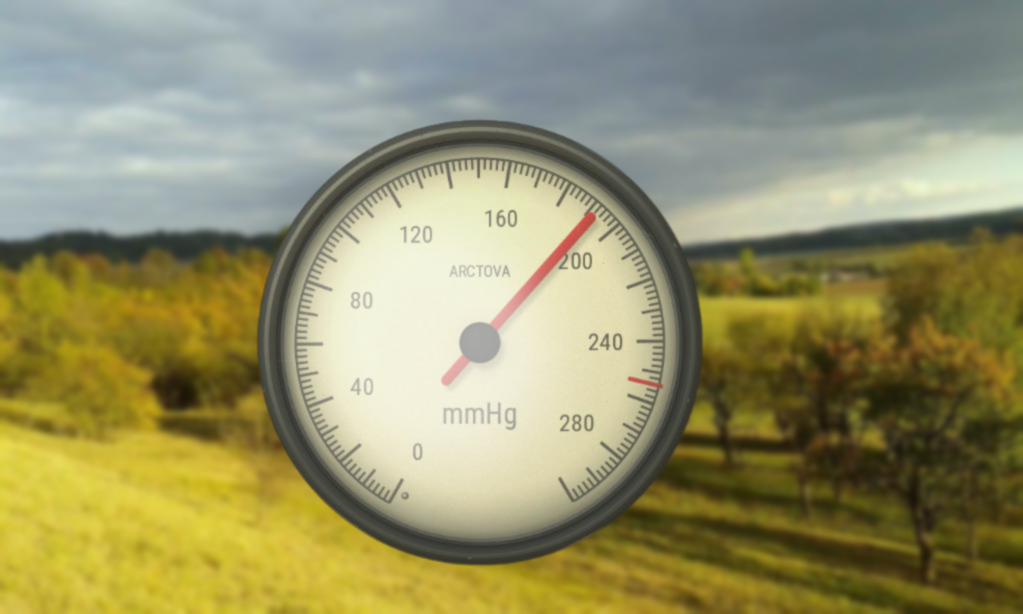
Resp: 192
